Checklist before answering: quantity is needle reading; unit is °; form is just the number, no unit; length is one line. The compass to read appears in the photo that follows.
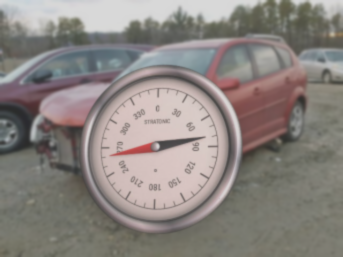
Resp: 260
